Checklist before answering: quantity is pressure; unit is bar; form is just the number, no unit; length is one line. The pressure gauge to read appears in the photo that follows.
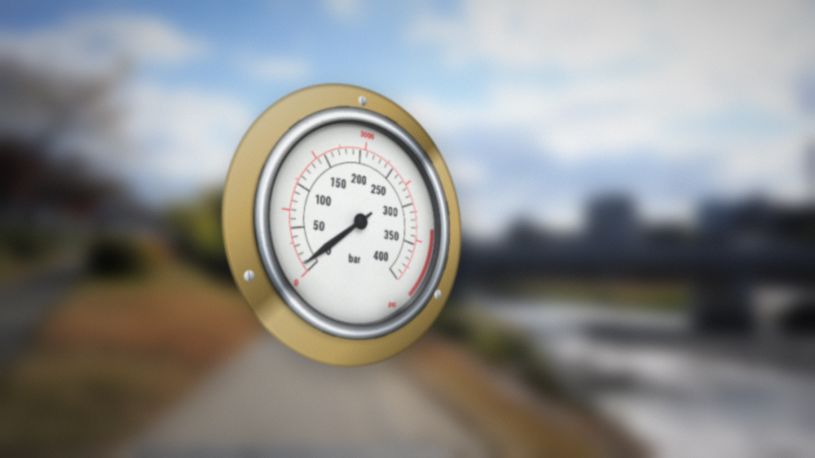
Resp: 10
